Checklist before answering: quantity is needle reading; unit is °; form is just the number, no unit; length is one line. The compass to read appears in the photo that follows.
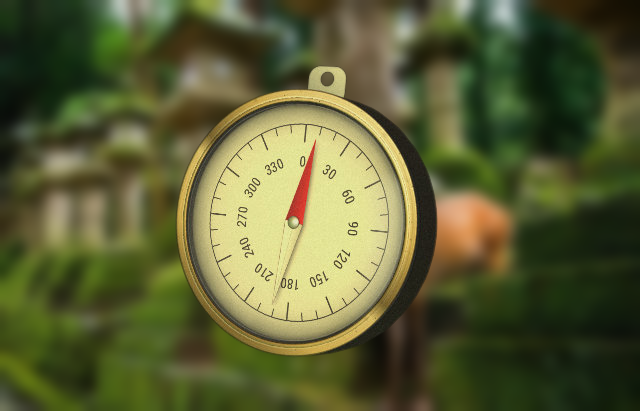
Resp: 10
